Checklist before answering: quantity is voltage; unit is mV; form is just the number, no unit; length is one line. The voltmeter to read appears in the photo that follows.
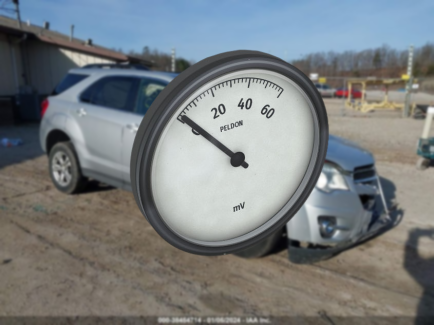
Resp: 2
